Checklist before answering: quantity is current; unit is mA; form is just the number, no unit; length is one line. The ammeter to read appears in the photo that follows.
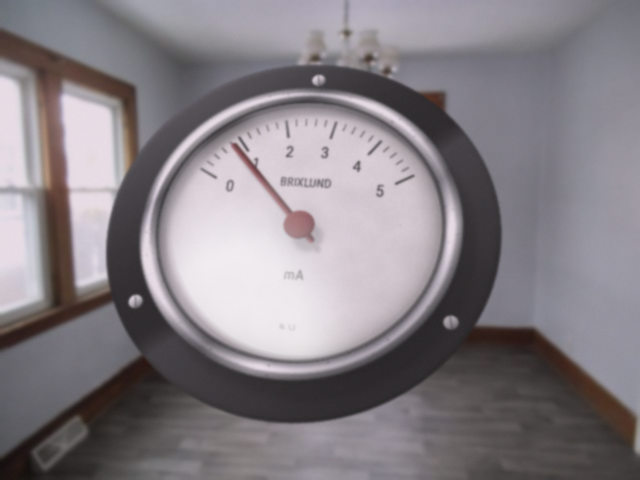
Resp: 0.8
